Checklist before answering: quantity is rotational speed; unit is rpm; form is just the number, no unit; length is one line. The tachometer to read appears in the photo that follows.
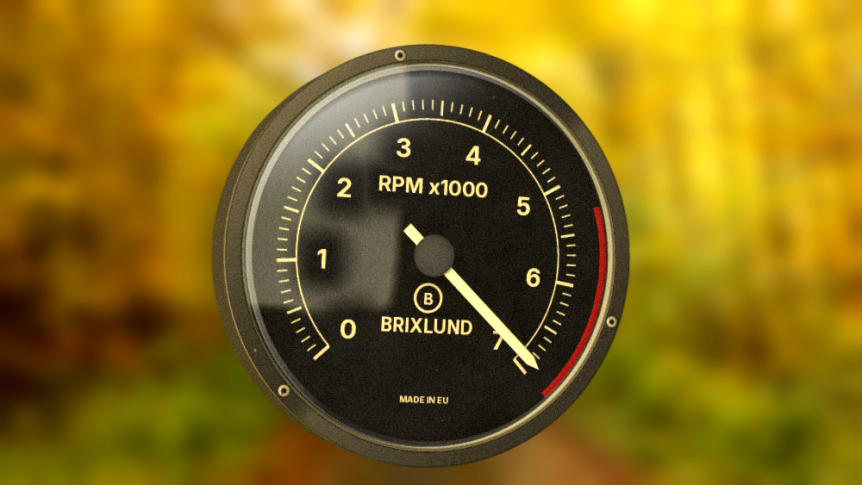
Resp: 6900
